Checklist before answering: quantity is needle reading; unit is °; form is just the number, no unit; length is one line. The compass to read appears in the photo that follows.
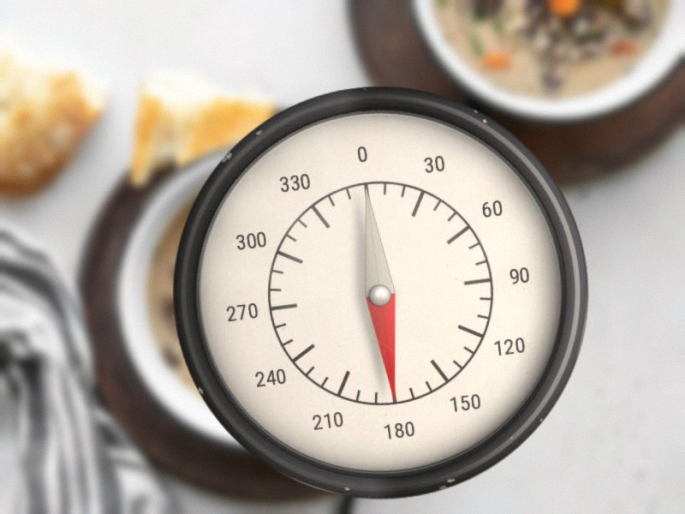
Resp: 180
